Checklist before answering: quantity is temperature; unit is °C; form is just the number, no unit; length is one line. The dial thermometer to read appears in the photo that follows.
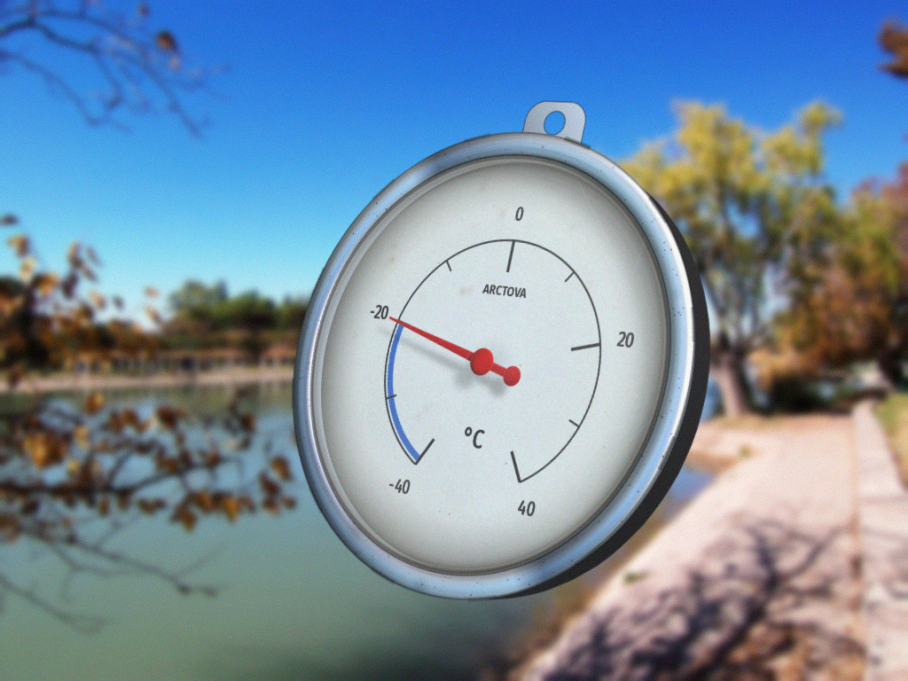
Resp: -20
